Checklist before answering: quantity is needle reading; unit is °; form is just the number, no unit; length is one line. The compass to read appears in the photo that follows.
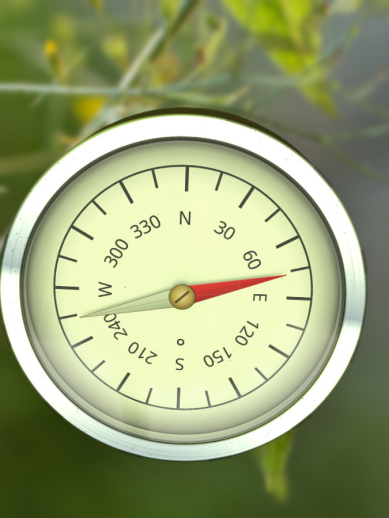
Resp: 75
